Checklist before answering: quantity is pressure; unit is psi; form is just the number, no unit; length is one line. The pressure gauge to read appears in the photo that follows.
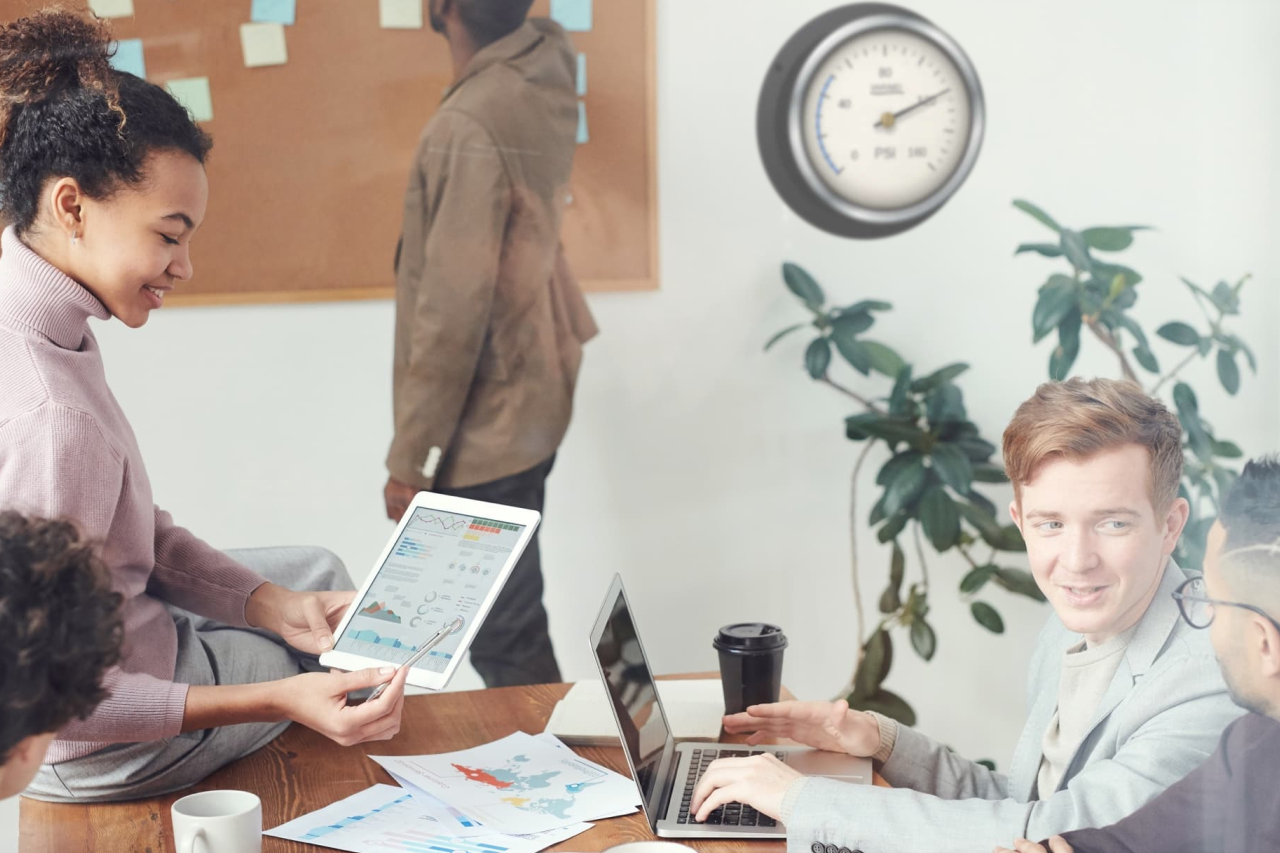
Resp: 120
